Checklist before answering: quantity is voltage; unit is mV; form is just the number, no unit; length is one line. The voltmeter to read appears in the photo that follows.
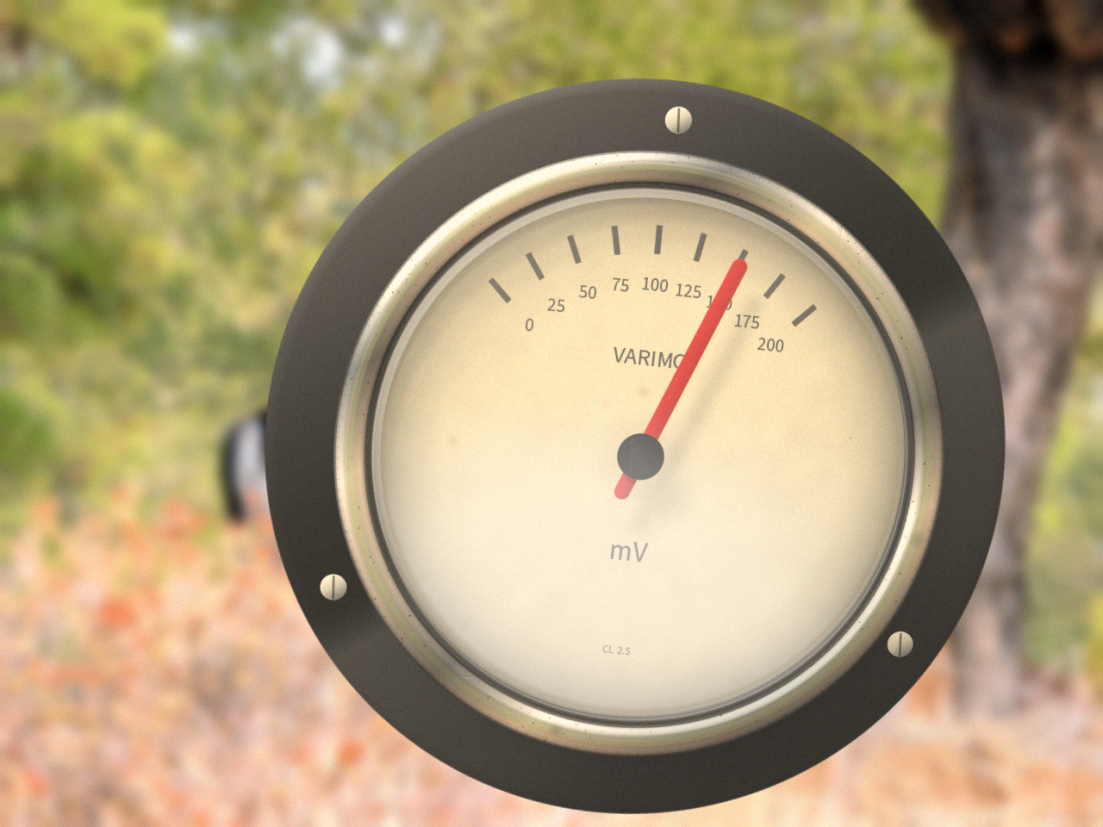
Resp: 150
